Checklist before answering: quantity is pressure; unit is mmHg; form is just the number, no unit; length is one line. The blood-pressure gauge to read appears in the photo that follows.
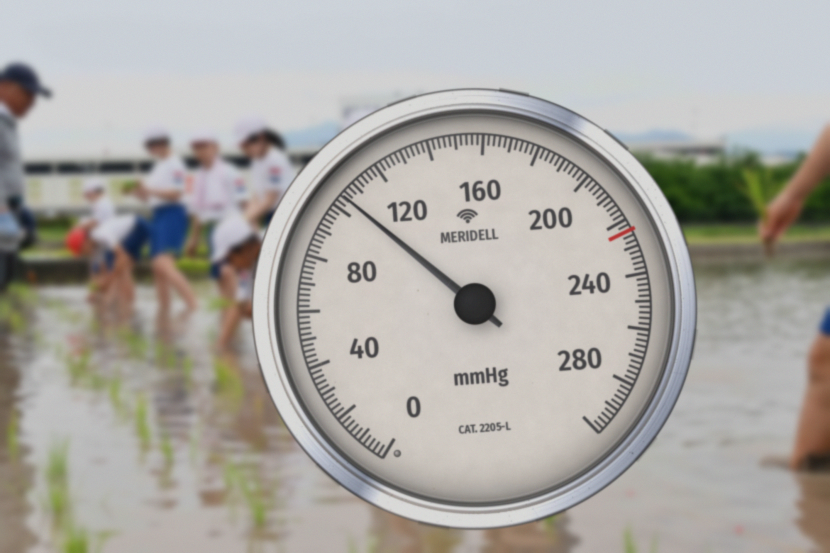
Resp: 104
